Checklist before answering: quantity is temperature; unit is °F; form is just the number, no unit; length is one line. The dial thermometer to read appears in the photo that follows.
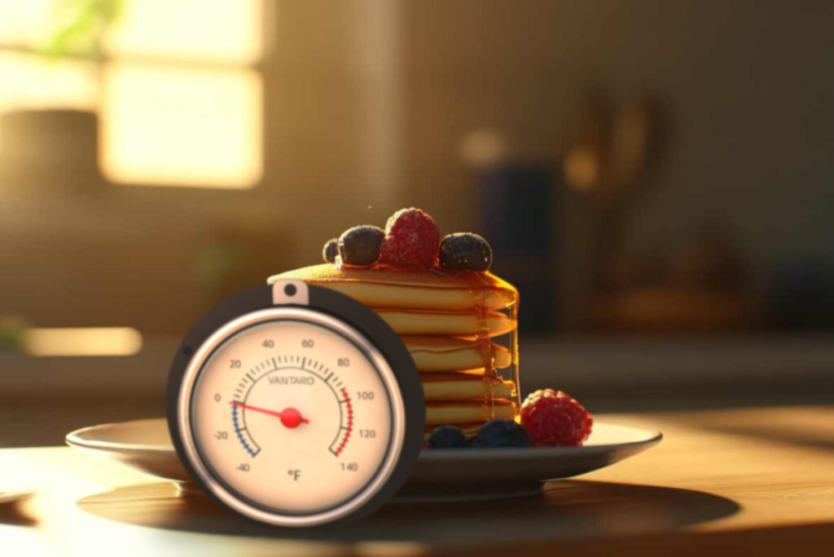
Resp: 0
